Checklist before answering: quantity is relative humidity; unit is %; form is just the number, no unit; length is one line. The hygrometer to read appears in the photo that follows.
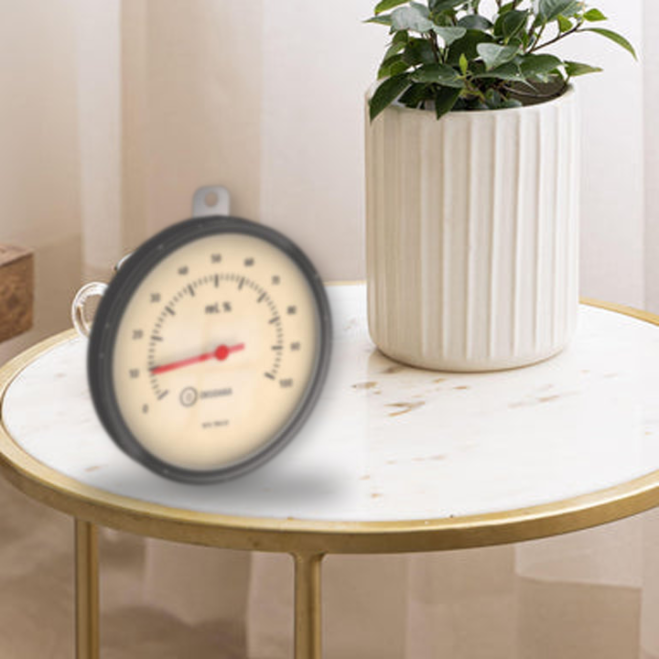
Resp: 10
